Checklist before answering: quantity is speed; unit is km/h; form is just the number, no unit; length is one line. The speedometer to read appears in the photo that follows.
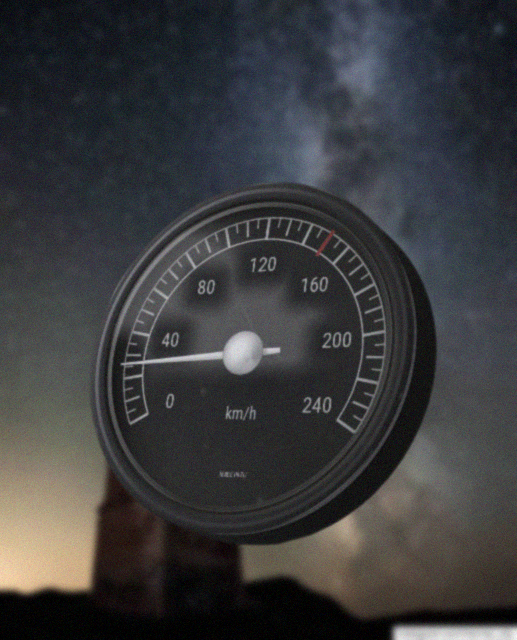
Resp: 25
